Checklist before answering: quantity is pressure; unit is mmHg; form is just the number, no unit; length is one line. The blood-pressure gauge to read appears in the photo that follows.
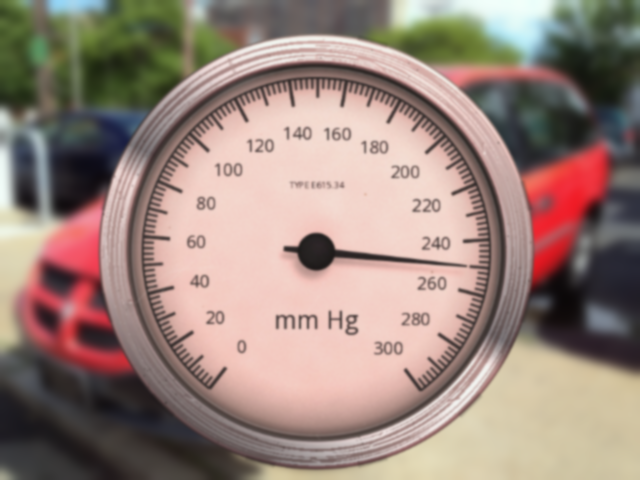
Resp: 250
